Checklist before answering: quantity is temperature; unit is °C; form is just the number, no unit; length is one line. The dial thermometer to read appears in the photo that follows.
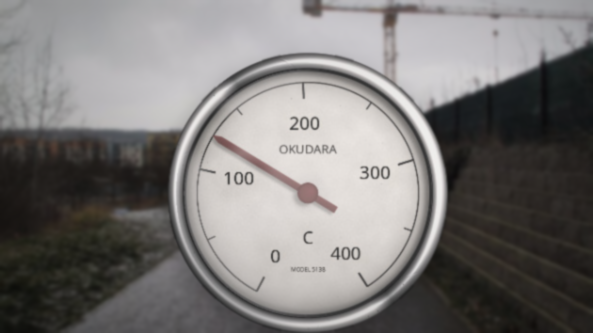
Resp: 125
